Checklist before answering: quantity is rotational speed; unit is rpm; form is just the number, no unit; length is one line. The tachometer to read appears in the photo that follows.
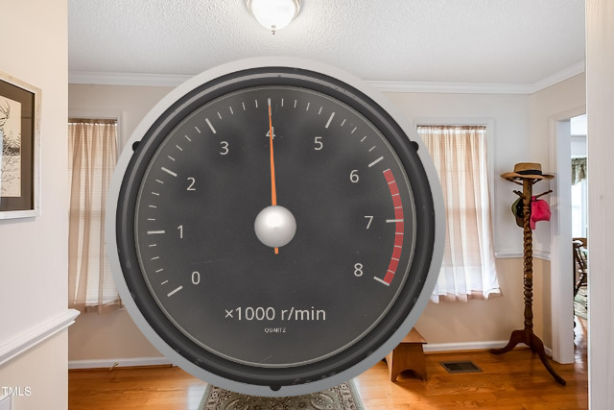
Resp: 4000
